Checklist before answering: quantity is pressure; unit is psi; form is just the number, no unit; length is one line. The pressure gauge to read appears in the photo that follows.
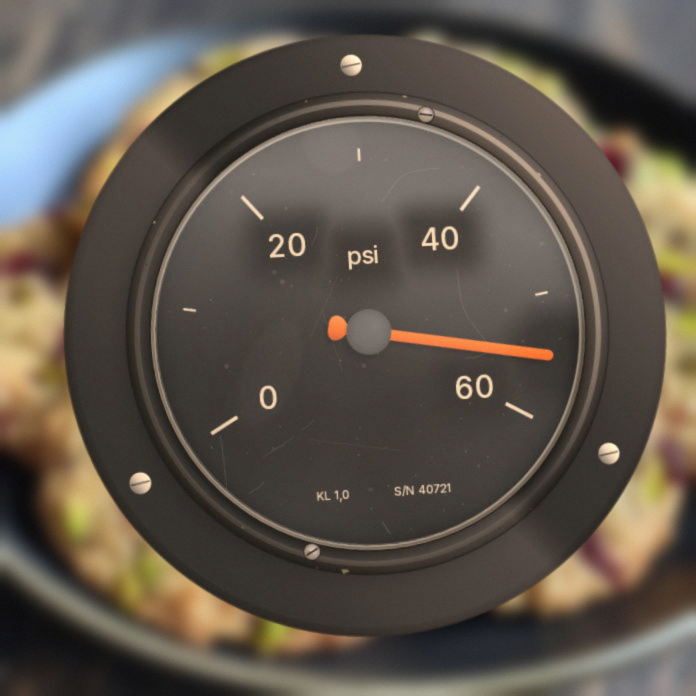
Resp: 55
